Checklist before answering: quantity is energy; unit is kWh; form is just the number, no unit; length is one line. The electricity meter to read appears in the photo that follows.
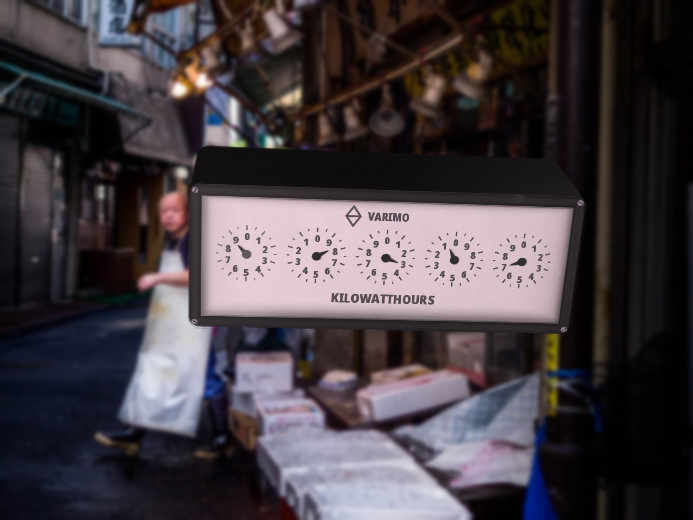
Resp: 88307
